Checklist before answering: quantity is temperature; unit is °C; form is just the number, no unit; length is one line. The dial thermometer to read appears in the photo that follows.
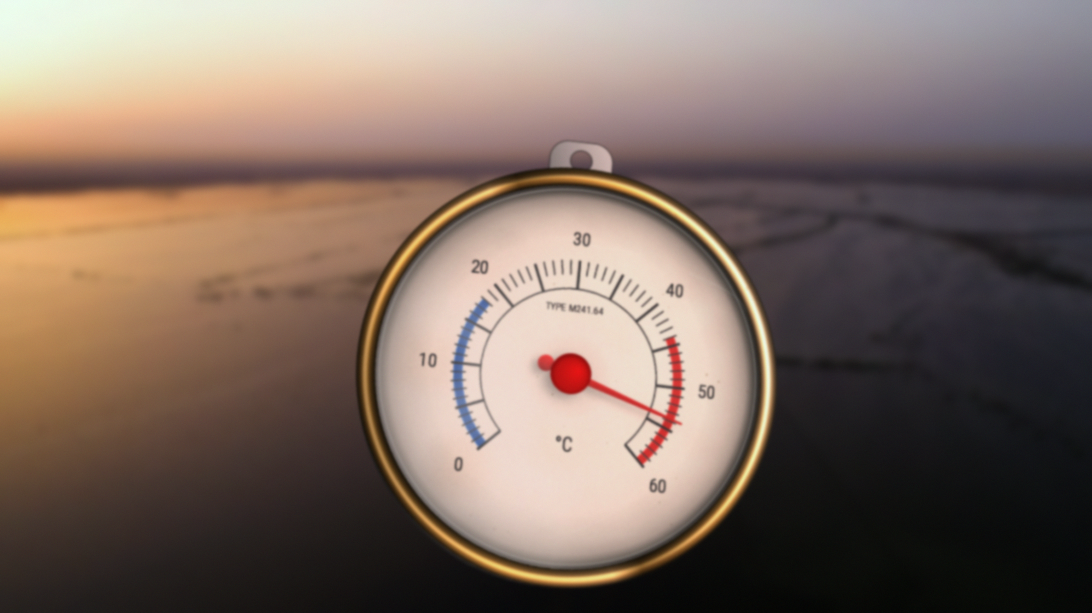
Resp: 54
